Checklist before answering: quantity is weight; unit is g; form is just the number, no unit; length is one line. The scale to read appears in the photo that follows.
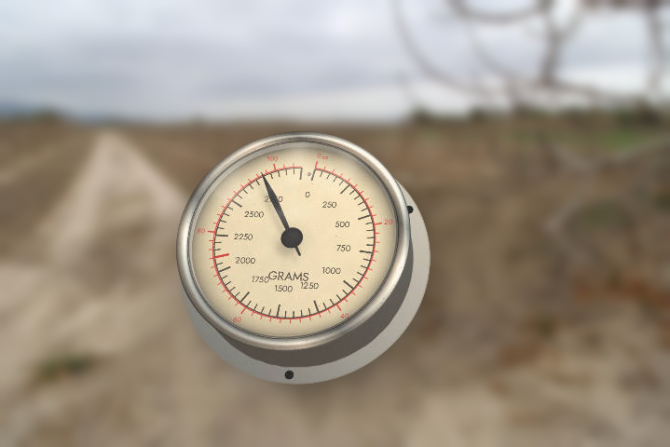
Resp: 2750
